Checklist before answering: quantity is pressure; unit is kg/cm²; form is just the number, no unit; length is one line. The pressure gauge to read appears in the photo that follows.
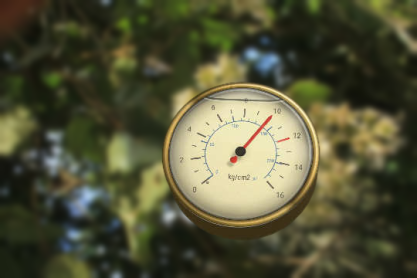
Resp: 10
